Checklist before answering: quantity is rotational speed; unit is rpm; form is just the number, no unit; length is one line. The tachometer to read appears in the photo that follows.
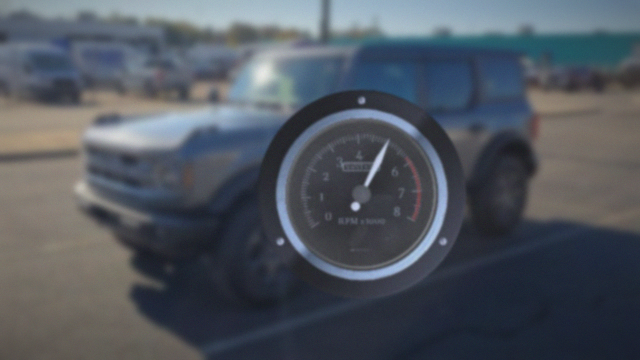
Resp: 5000
